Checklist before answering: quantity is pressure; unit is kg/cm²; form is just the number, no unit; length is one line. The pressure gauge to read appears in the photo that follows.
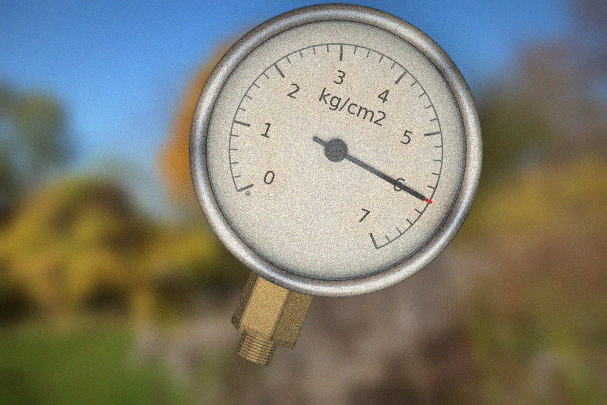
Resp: 6
